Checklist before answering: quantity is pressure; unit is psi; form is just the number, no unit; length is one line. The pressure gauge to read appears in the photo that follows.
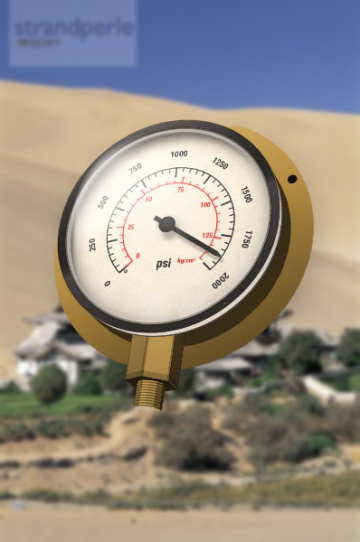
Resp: 1900
